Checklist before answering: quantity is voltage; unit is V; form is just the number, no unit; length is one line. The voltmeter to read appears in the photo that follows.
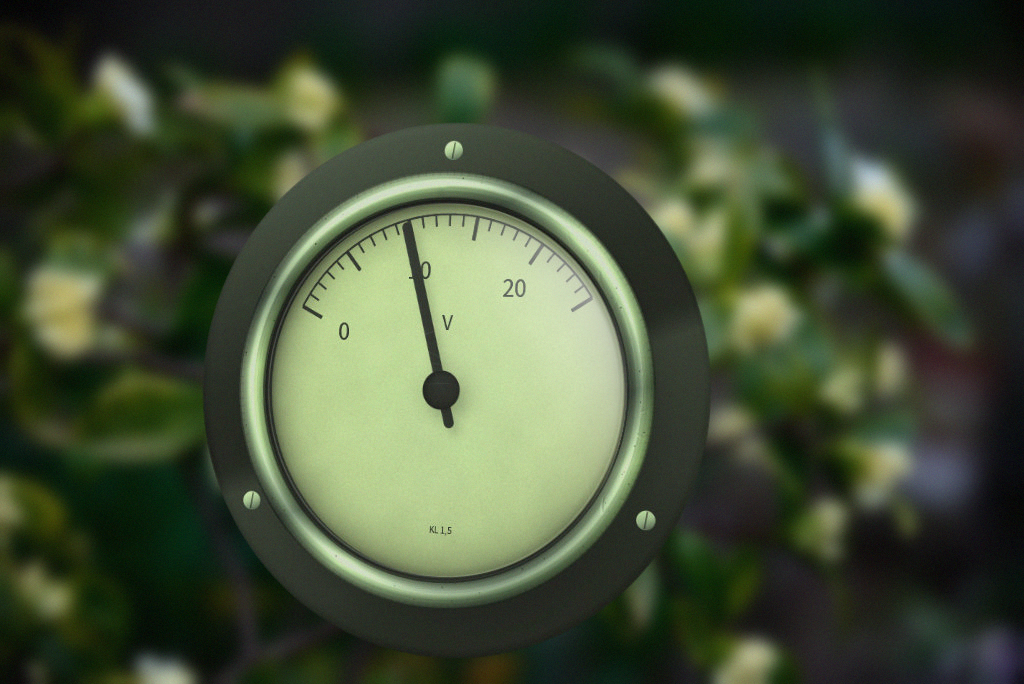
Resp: 10
